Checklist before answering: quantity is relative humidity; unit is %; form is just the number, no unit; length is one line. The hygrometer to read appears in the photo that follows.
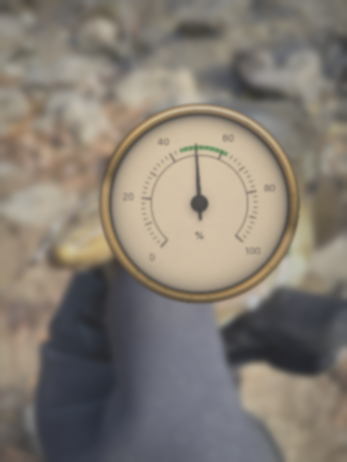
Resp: 50
